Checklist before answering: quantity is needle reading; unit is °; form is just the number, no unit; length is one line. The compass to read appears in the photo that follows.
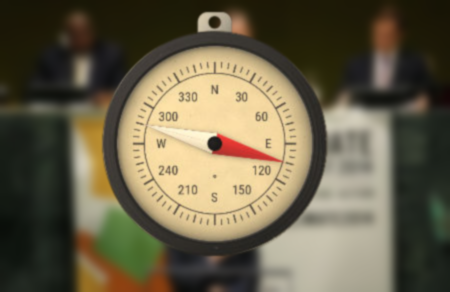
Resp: 105
